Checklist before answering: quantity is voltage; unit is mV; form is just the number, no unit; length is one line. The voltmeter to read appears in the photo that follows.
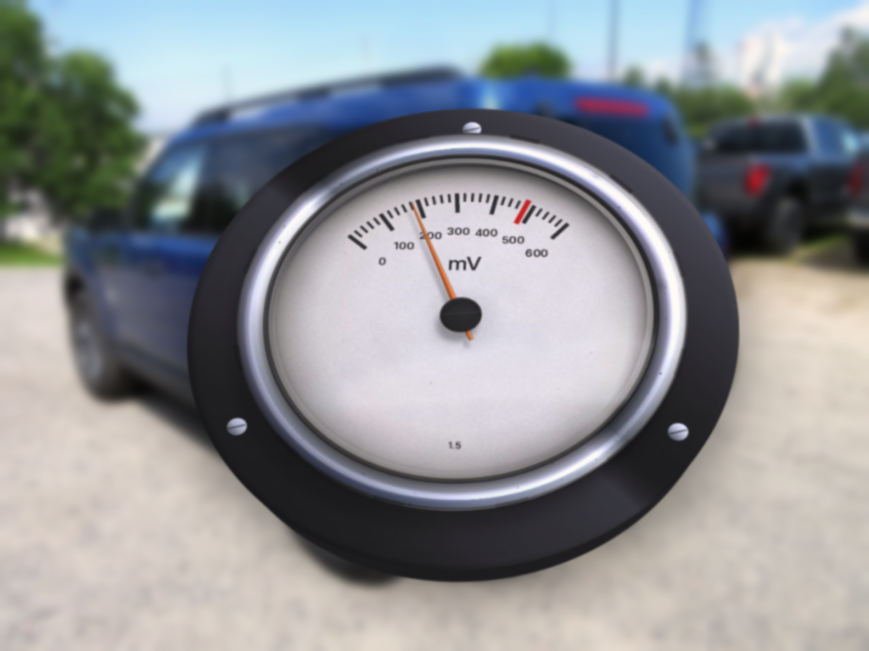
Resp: 180
